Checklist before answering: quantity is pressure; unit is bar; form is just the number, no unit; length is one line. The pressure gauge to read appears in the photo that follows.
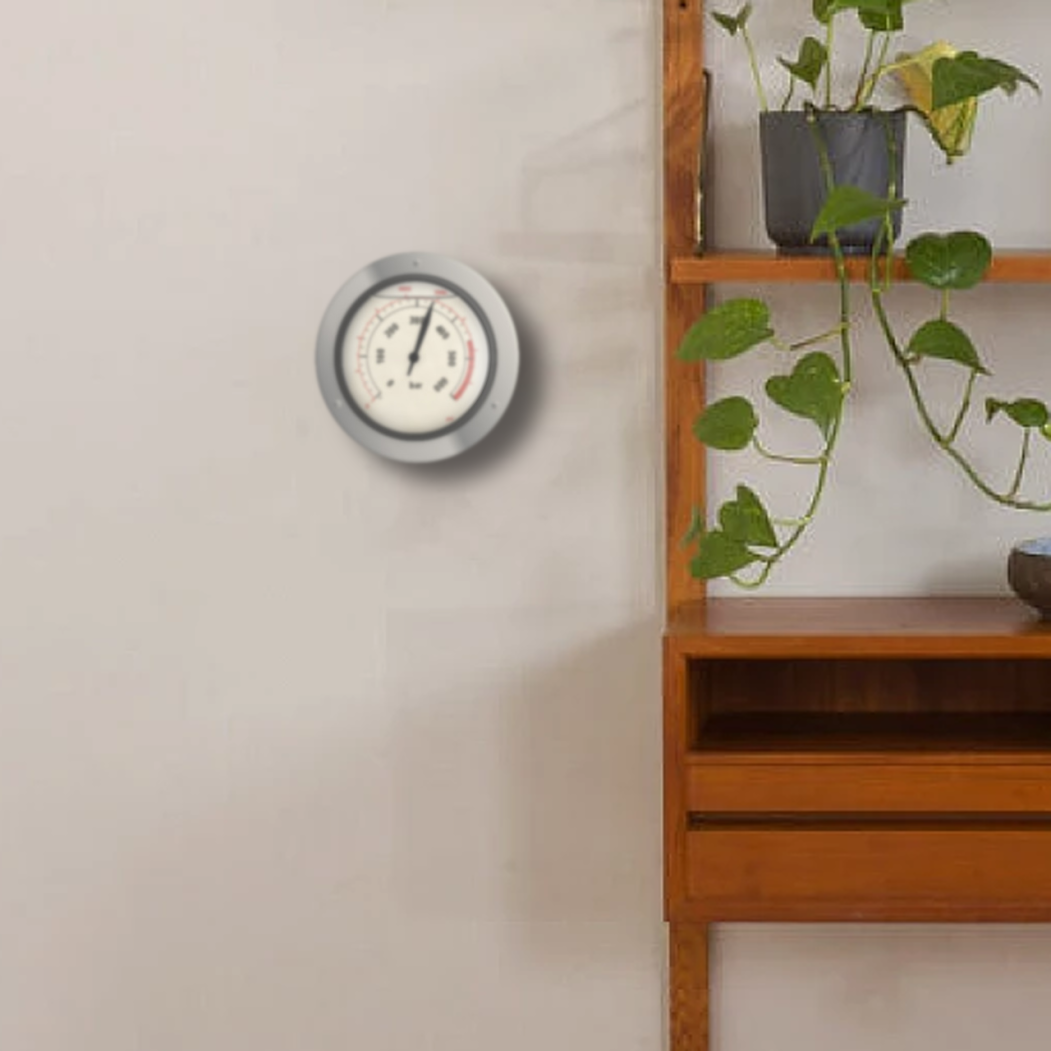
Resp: 340
